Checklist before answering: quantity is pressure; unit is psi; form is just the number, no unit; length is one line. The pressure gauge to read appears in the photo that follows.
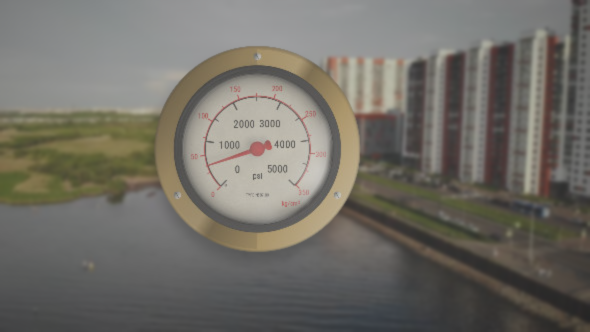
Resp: 500
